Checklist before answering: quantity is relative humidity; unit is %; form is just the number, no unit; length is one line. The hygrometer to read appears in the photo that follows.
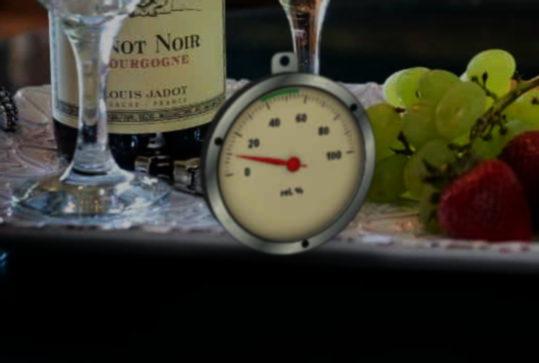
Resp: 10
